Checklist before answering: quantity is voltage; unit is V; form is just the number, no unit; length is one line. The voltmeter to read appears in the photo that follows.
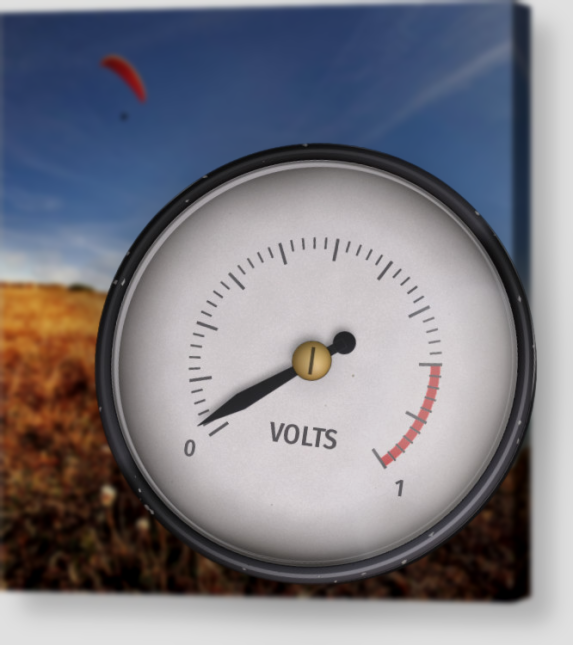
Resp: 0.02
